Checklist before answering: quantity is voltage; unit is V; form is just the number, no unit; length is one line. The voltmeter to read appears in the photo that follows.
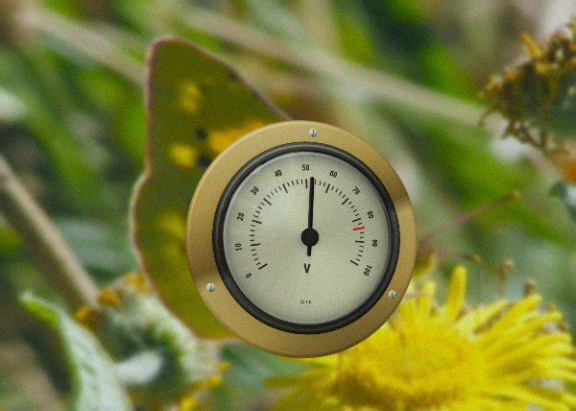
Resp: 52
